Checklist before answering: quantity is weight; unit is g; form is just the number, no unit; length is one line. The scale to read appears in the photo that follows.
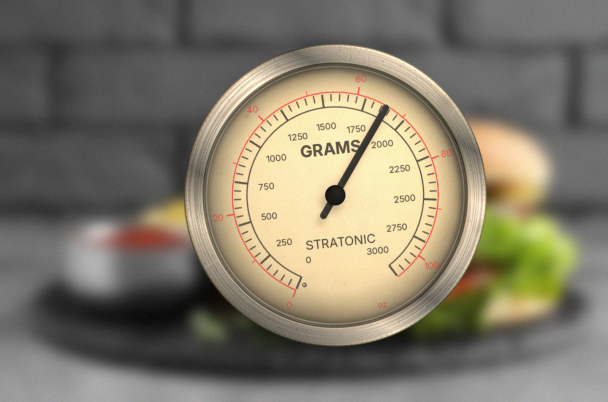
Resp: 1875
